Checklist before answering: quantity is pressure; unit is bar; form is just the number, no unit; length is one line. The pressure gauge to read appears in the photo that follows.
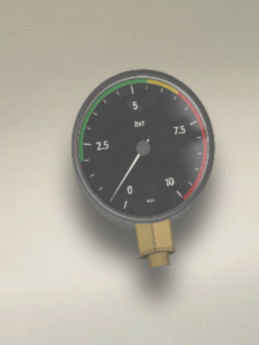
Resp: 0.5
